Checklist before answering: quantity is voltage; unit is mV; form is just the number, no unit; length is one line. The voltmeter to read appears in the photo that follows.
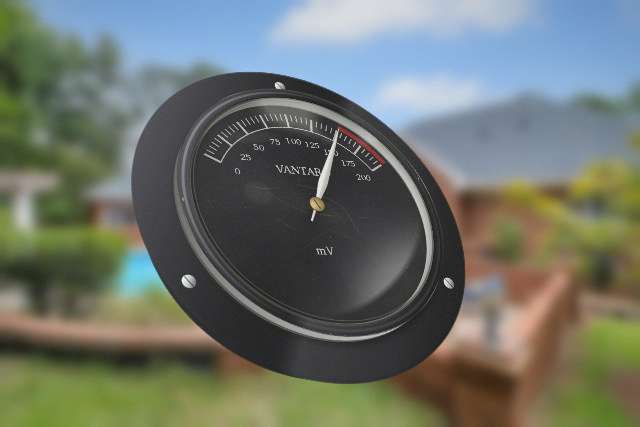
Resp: 150
